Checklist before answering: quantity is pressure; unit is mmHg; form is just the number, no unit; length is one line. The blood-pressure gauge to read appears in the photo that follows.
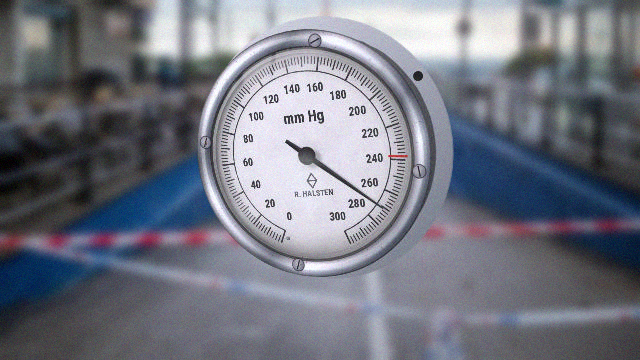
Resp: 270
